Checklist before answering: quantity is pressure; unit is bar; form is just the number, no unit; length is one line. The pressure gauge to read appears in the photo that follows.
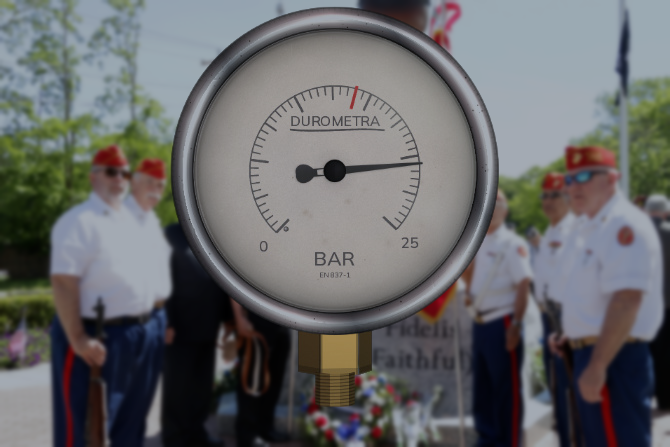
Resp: 20.5
